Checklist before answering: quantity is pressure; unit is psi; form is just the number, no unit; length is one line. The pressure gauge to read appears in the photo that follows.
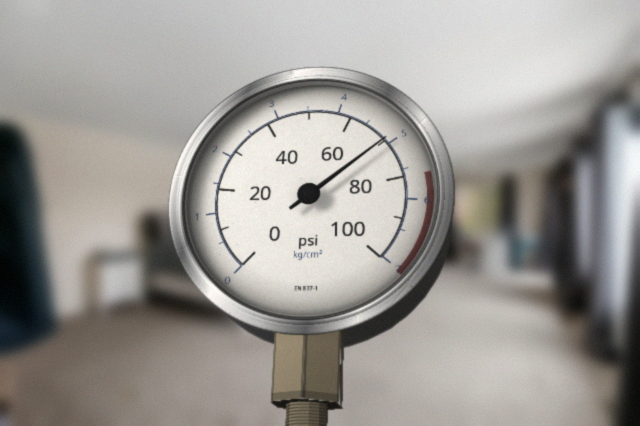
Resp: 70
